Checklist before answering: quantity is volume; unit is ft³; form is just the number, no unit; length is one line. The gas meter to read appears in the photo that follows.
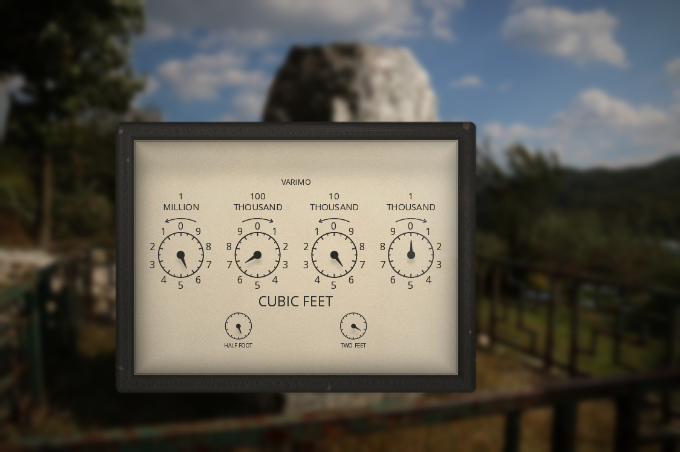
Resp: 566000
